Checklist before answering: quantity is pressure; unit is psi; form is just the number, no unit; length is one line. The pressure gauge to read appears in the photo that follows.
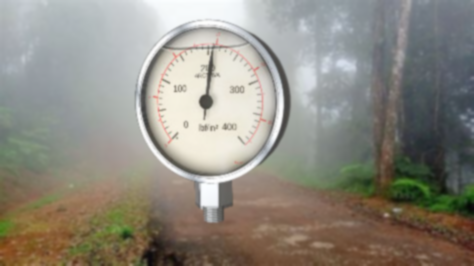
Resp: 210
